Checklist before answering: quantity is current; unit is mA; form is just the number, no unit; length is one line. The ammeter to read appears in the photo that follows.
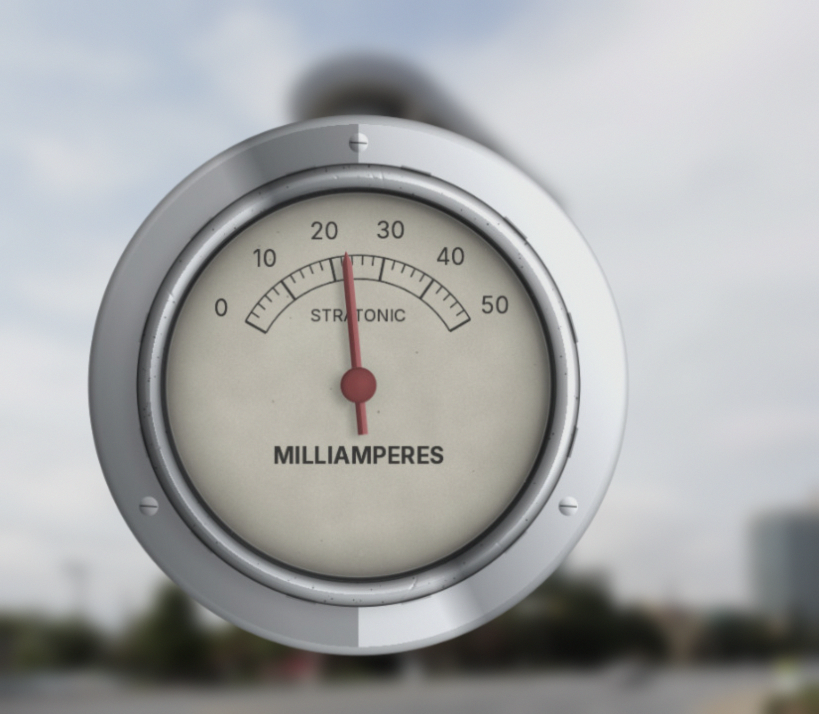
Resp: 23
